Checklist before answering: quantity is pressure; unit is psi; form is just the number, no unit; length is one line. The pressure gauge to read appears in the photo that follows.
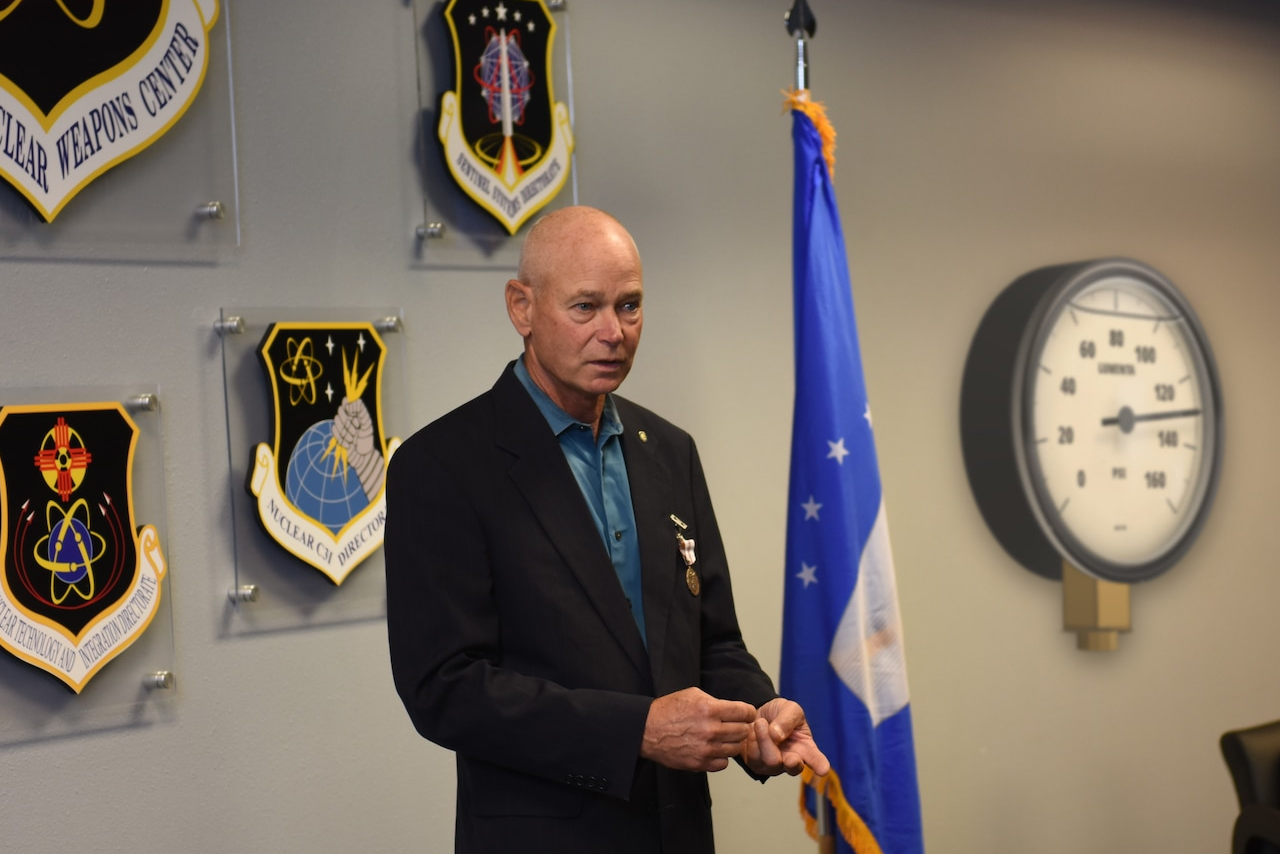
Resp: 130
